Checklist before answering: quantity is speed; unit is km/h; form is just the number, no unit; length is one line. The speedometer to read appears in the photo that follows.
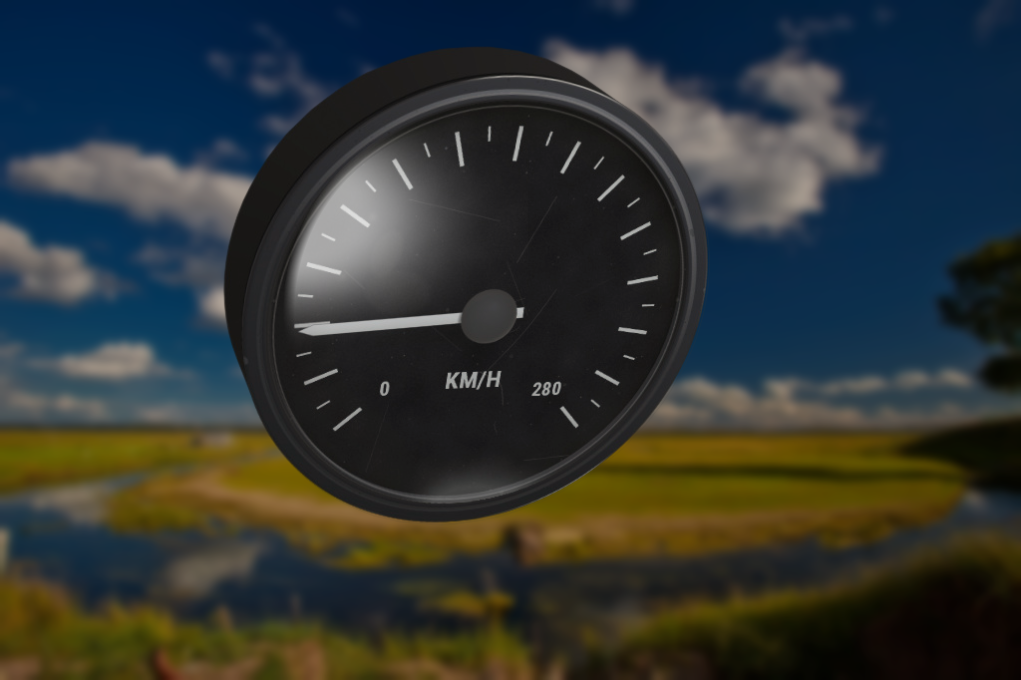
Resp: 40
